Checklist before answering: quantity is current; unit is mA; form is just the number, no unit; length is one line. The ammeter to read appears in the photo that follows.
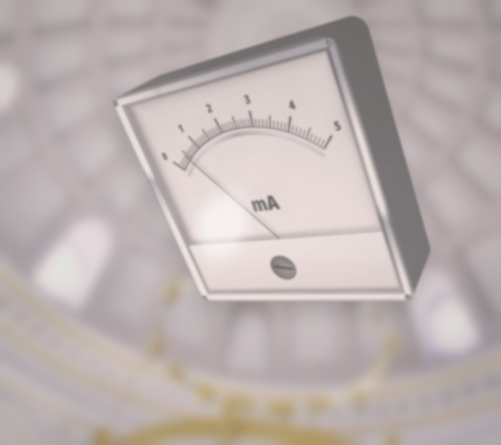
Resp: 0.5
